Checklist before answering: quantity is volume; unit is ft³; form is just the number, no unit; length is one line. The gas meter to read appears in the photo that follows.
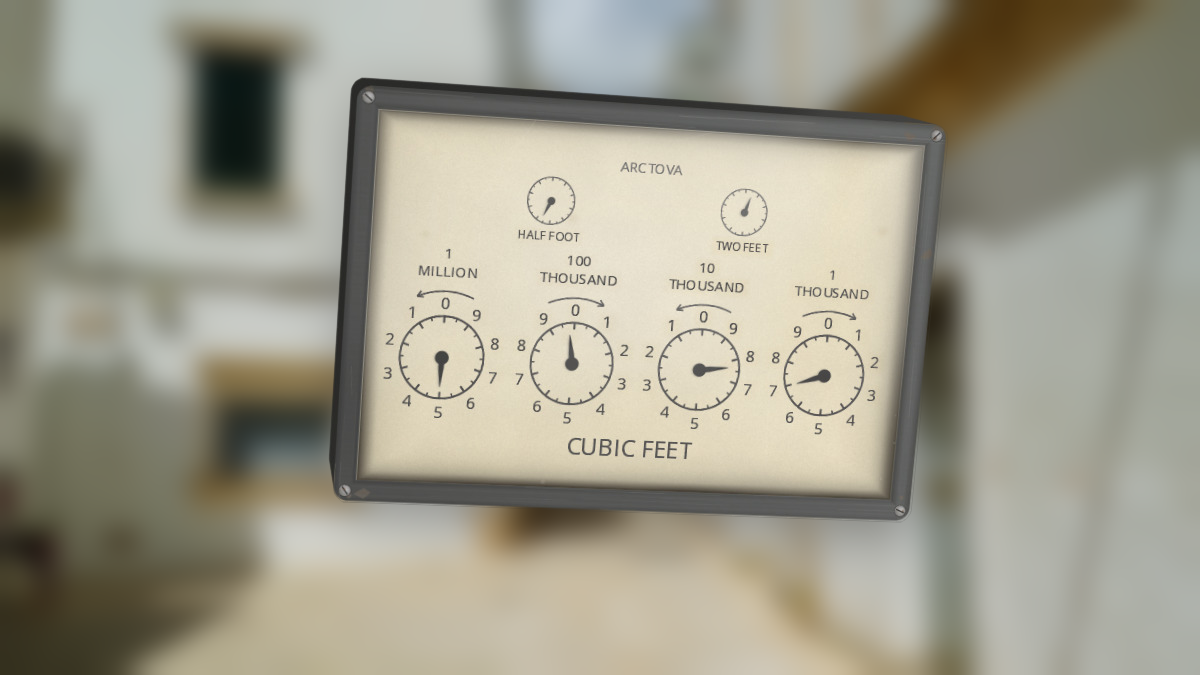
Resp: 497700
